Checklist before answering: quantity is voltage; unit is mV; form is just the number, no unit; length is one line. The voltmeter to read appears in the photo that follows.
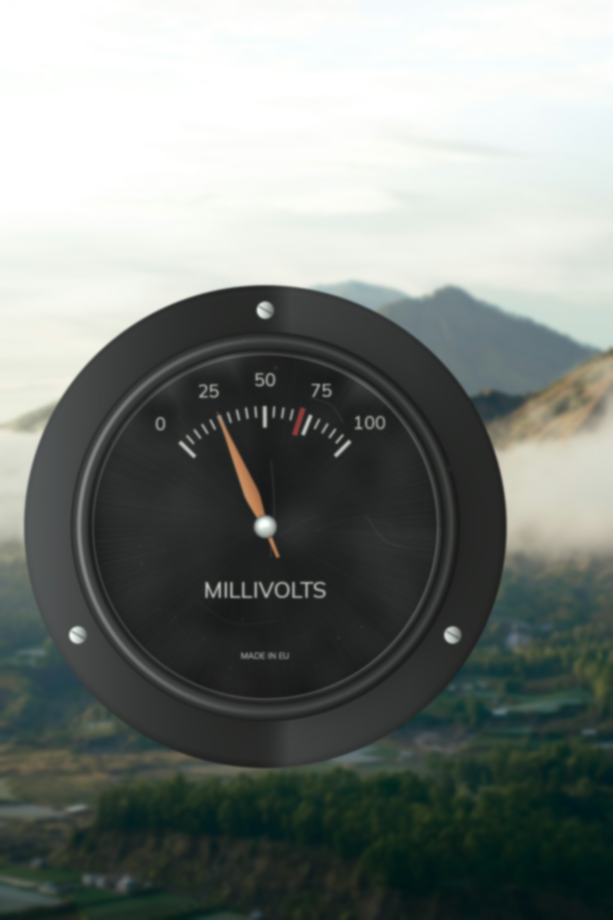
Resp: 25
